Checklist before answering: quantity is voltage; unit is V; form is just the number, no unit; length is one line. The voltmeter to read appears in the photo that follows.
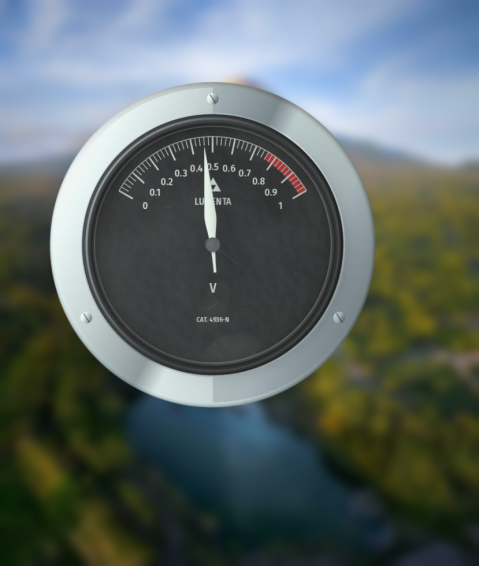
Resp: 0.46
